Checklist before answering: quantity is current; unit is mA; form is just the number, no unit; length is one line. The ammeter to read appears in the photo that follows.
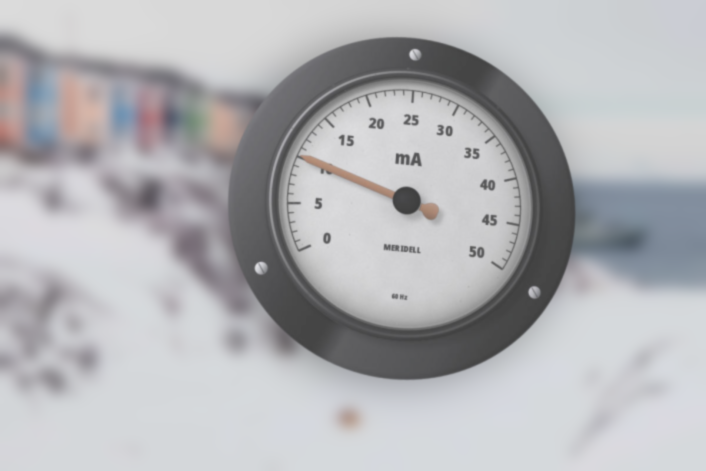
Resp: 10
